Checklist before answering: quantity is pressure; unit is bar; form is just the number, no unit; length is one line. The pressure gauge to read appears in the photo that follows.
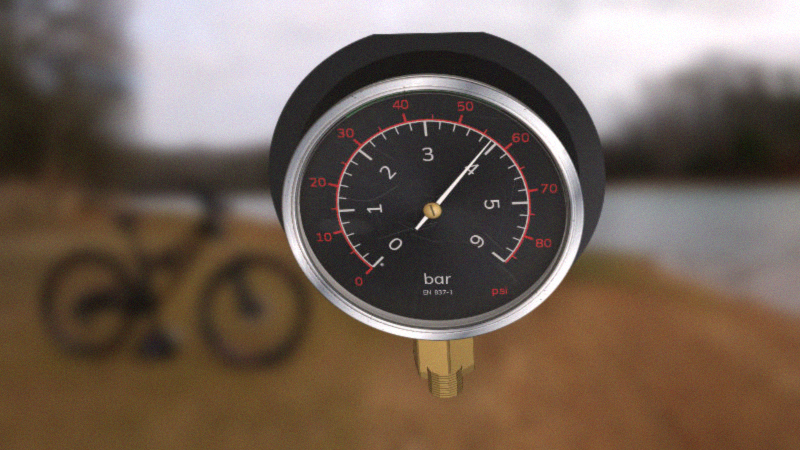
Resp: 3.9
